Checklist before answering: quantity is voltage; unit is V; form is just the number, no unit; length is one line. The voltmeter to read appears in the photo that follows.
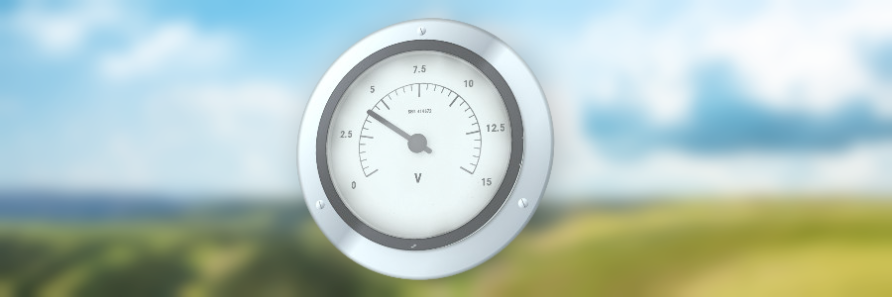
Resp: 4
